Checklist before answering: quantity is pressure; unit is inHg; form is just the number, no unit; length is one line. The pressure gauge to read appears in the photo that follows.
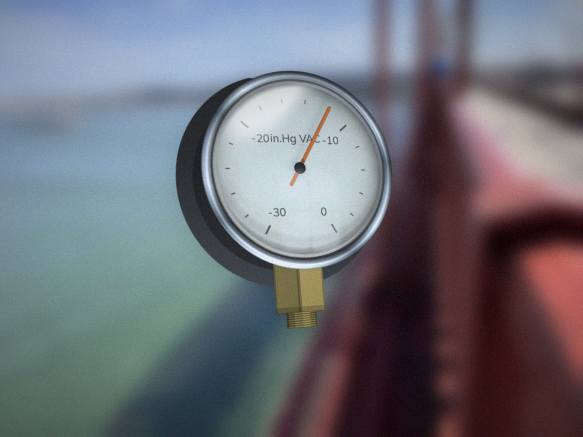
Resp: -12
